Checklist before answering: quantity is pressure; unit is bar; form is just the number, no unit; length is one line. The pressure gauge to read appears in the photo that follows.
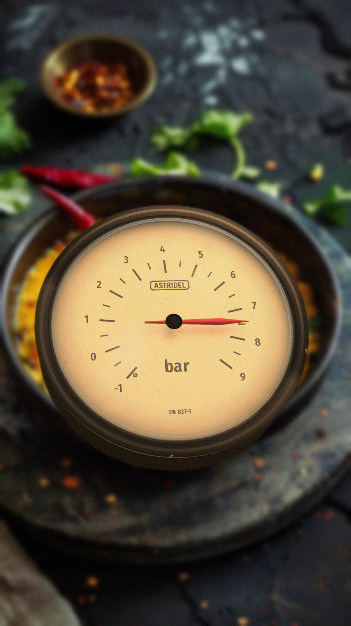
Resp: 7.5
